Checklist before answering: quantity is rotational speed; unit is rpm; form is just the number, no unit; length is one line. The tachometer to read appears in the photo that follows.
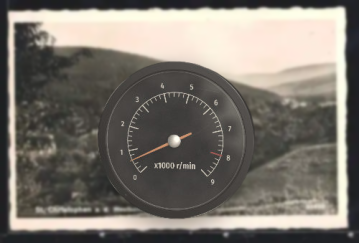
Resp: 600
